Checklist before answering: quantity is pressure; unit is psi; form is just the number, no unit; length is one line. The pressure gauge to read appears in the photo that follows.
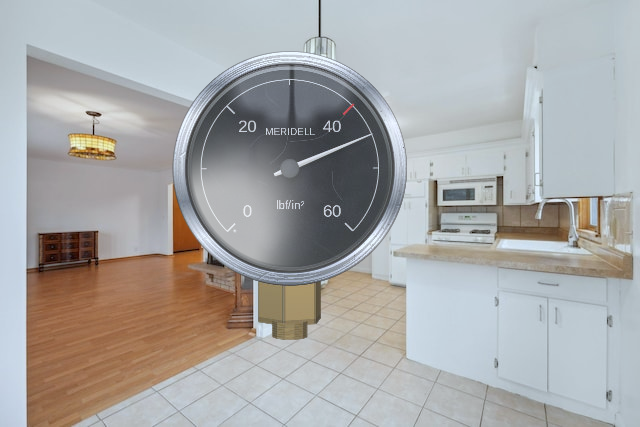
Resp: 45
